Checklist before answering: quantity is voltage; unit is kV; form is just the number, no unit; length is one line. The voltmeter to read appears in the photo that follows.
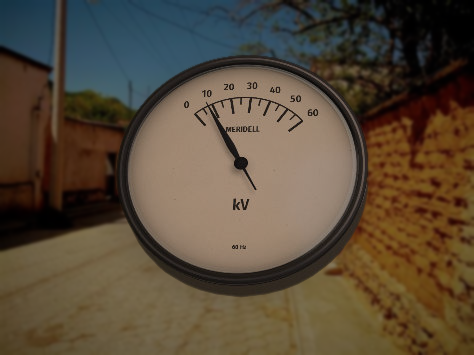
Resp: 7.5
